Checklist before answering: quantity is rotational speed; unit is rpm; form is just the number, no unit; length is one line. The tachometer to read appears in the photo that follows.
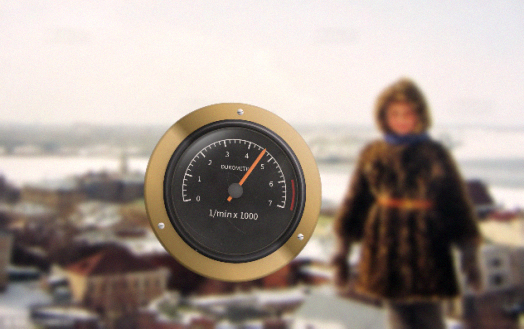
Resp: 4600
